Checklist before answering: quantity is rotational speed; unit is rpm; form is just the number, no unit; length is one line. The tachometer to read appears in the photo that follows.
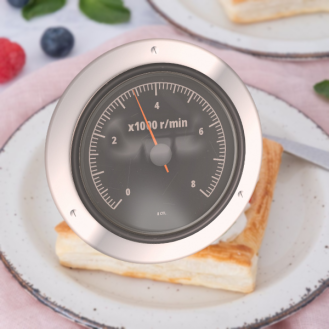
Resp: 3400
